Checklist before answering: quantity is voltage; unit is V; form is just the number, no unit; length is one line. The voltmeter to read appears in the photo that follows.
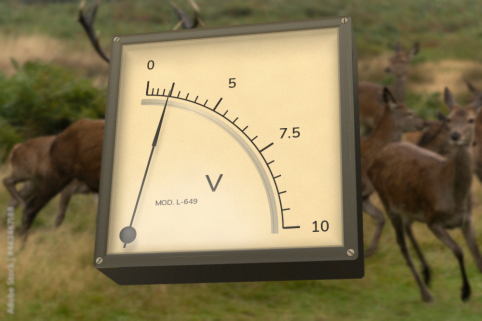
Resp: 2.5
